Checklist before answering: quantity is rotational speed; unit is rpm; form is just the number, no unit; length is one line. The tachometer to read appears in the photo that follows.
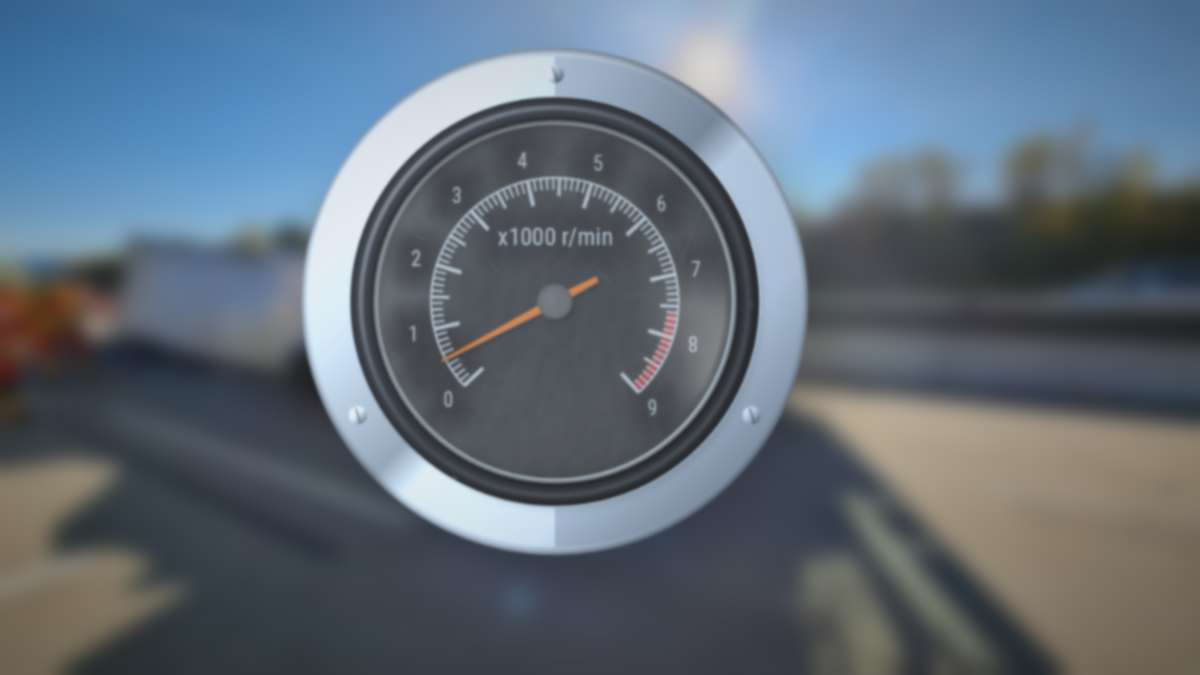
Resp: 500
